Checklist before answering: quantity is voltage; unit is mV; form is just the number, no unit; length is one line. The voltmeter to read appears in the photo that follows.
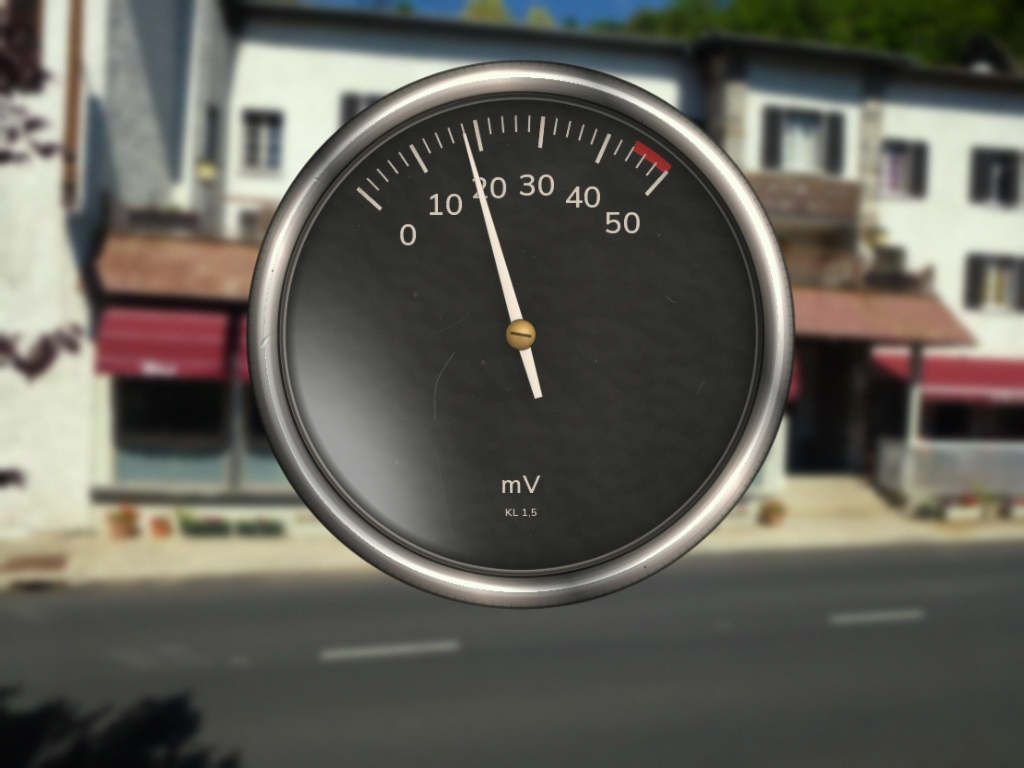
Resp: 18
